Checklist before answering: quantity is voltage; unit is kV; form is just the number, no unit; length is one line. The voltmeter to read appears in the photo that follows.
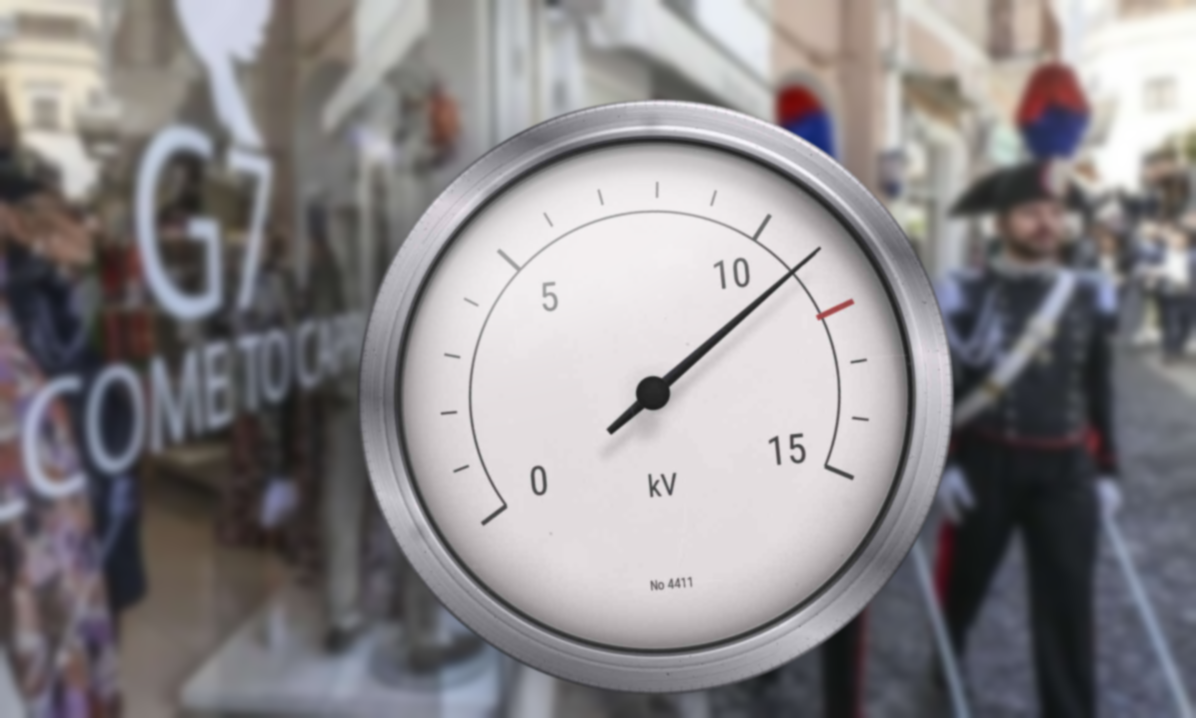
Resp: 11
